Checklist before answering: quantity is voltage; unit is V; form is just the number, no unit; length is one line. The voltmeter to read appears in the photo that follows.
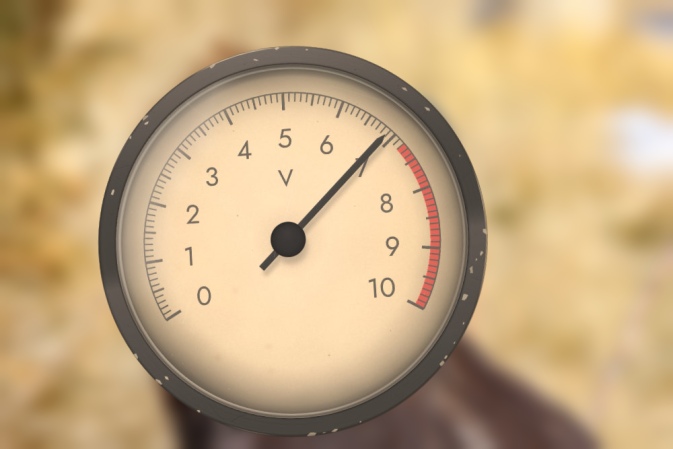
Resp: 6.9
